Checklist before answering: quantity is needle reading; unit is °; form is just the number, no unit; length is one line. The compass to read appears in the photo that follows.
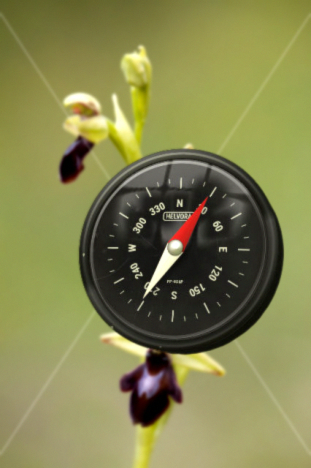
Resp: 30
